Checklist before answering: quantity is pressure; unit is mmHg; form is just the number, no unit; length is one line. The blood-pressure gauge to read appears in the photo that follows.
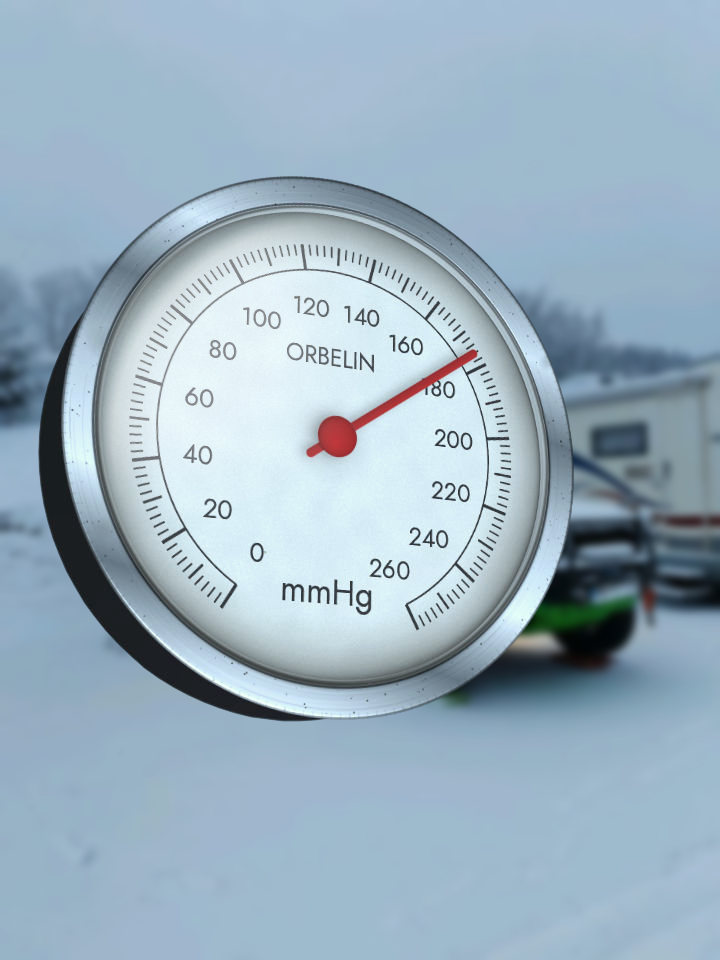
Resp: 176
